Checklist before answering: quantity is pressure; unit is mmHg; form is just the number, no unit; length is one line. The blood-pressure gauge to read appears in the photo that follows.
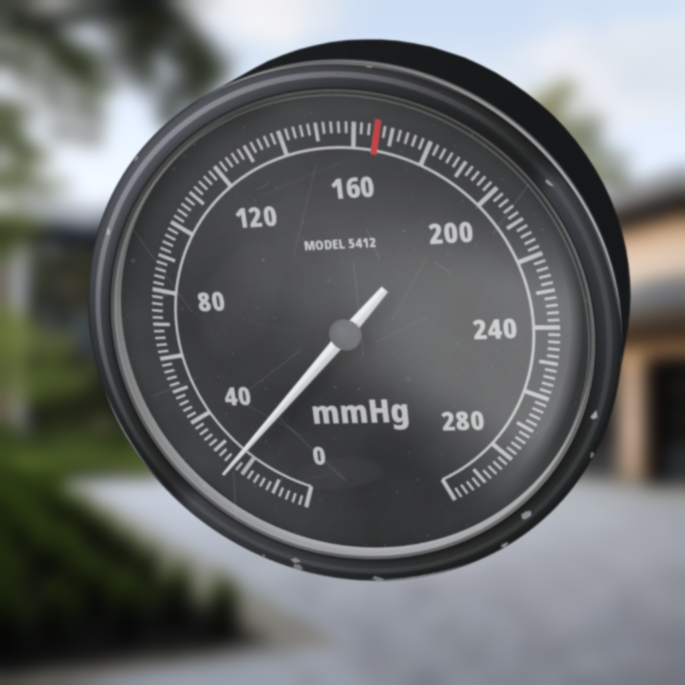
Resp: 24
